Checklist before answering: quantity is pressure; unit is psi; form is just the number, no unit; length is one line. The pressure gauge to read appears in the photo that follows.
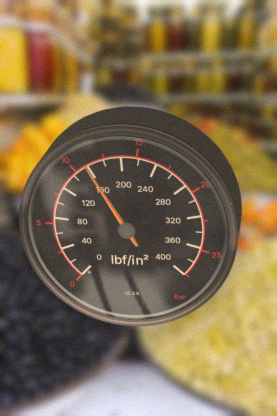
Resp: 160
